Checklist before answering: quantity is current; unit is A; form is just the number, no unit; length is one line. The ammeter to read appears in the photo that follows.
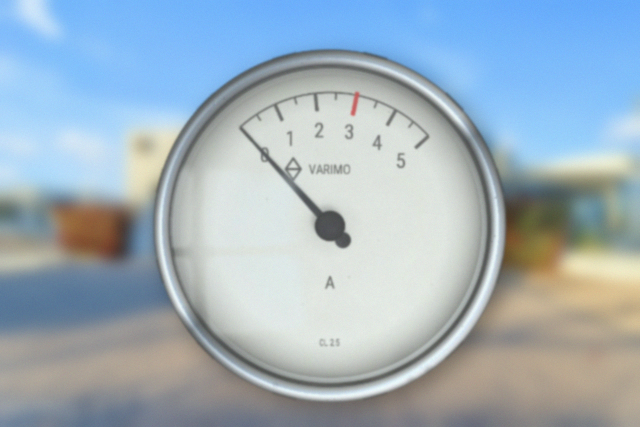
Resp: 0
